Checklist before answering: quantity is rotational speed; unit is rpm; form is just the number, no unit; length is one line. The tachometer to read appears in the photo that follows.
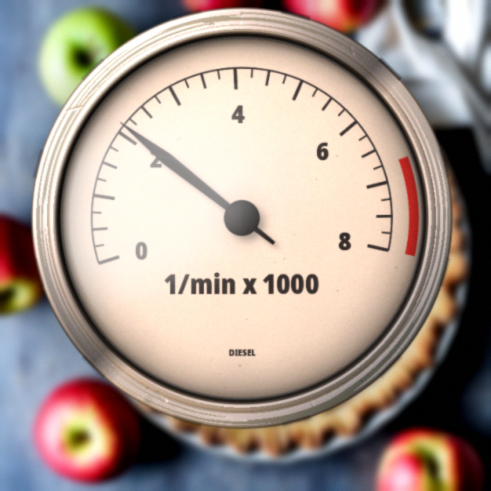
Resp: 2125
